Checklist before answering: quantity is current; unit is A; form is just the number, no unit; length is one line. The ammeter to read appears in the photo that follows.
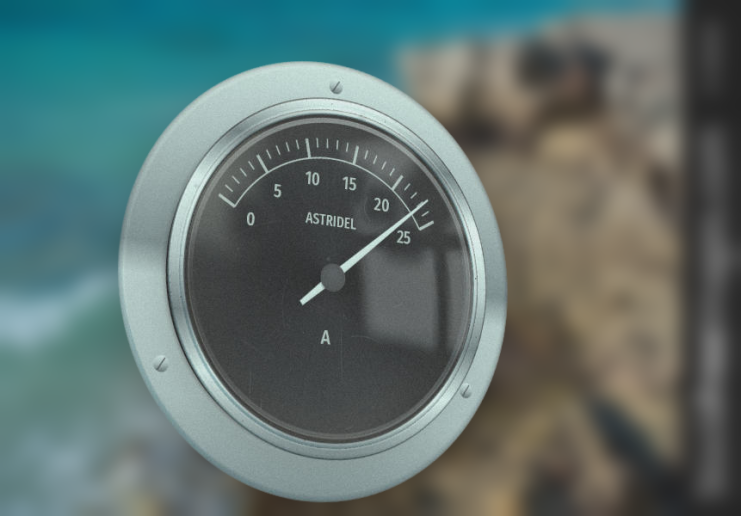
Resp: 23
